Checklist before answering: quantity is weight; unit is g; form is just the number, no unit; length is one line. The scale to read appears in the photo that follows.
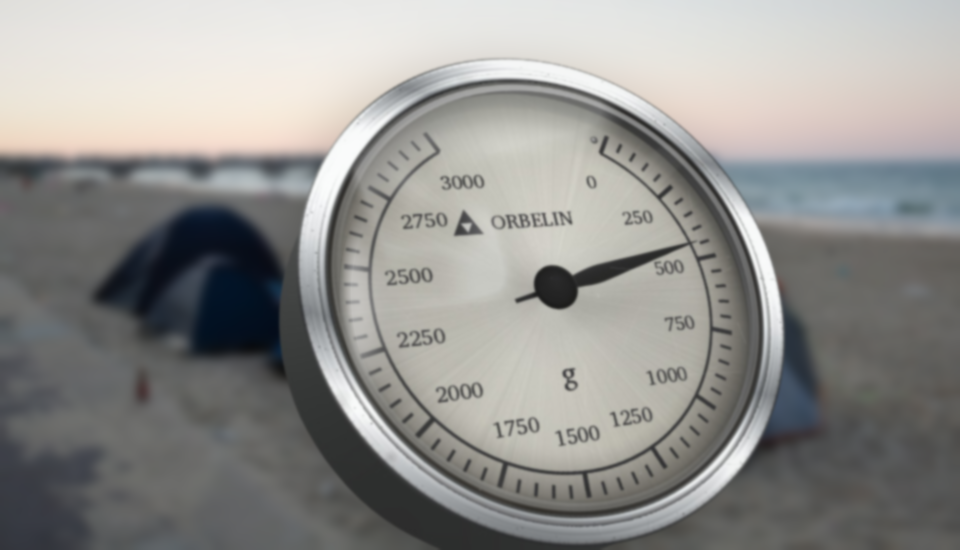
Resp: 450
